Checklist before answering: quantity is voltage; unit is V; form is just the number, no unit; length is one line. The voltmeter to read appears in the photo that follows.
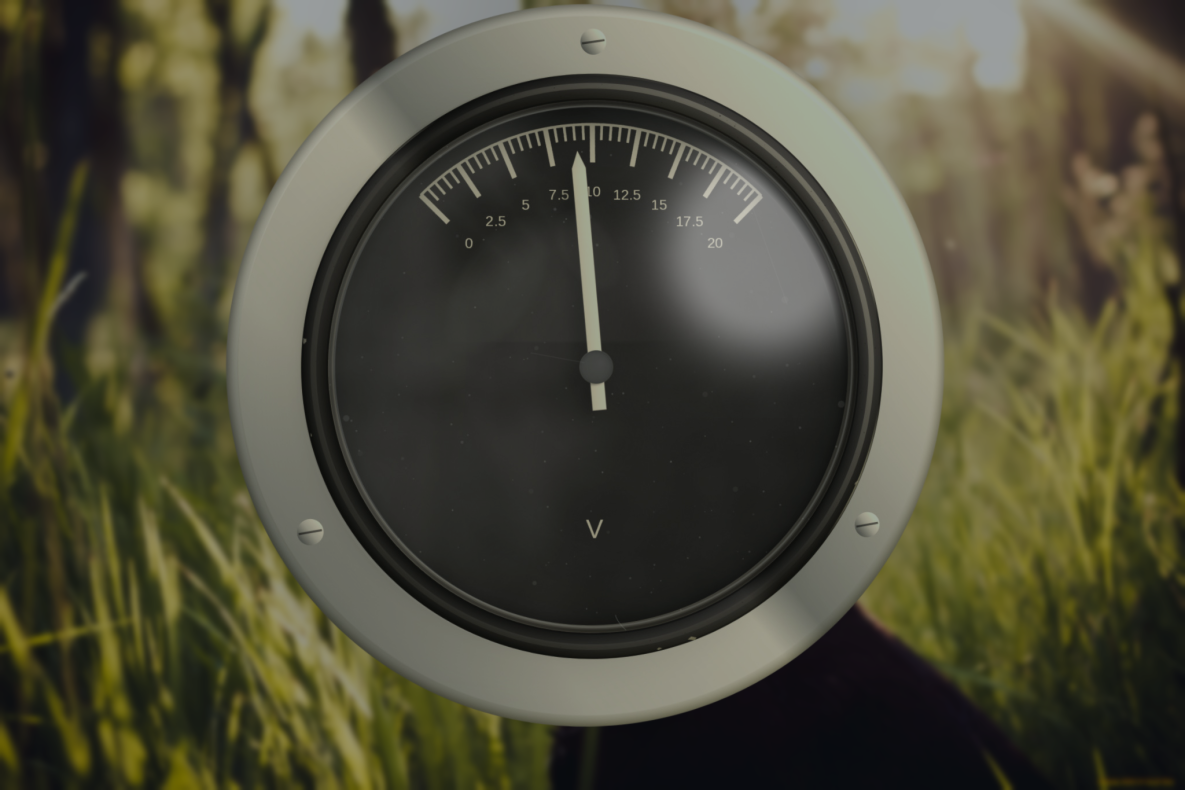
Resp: 9
